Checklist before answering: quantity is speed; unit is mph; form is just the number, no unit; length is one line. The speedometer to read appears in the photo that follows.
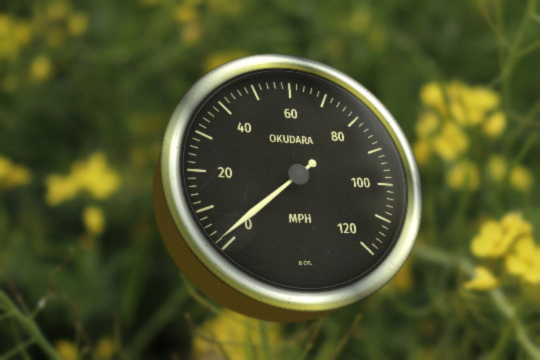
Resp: 2
